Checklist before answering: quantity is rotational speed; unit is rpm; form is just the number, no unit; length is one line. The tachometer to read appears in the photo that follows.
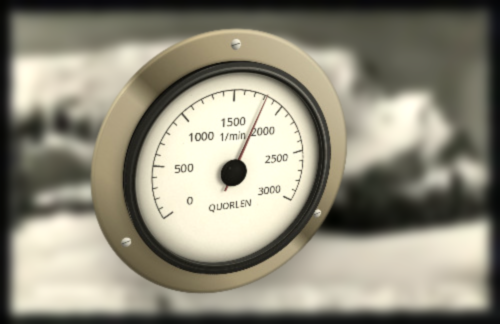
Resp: 1800
